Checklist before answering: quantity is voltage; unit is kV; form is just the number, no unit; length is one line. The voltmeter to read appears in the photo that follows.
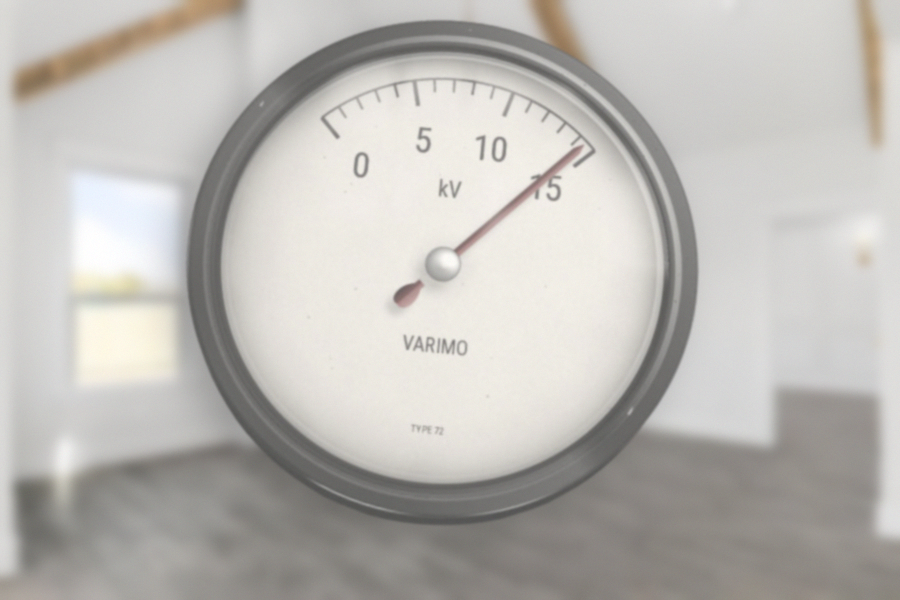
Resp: 14.5
